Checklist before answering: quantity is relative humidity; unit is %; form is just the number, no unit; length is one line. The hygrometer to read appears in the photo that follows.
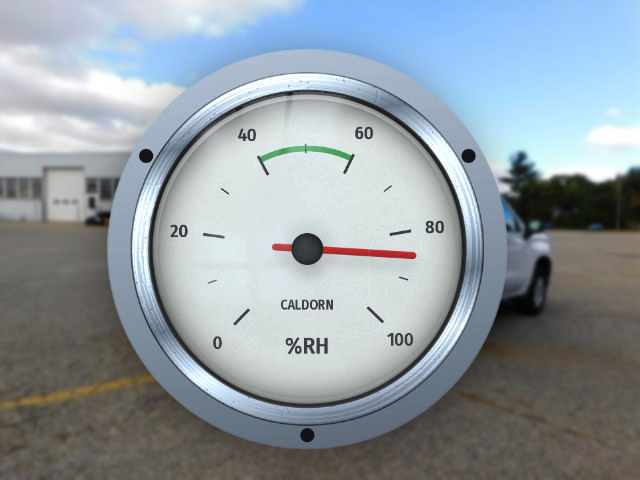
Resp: 85
